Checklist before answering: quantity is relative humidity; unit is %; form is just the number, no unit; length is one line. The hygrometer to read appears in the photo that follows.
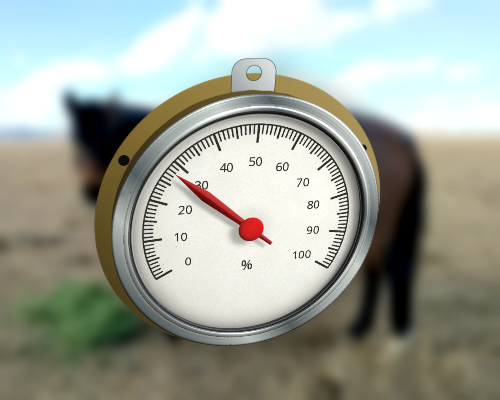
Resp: 28
